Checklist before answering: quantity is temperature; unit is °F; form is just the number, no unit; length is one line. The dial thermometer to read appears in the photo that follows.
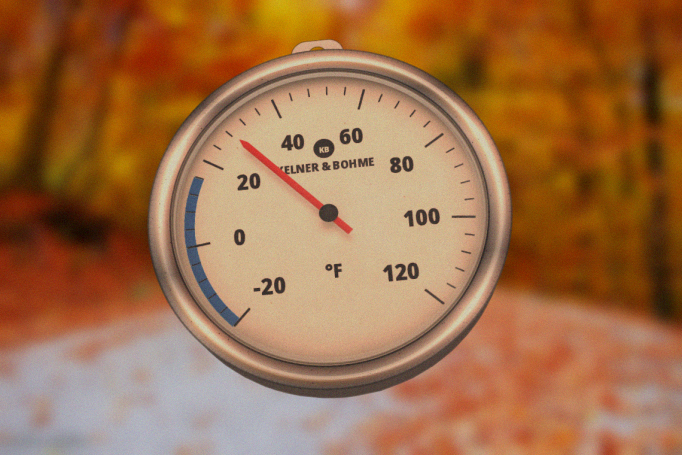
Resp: 28
